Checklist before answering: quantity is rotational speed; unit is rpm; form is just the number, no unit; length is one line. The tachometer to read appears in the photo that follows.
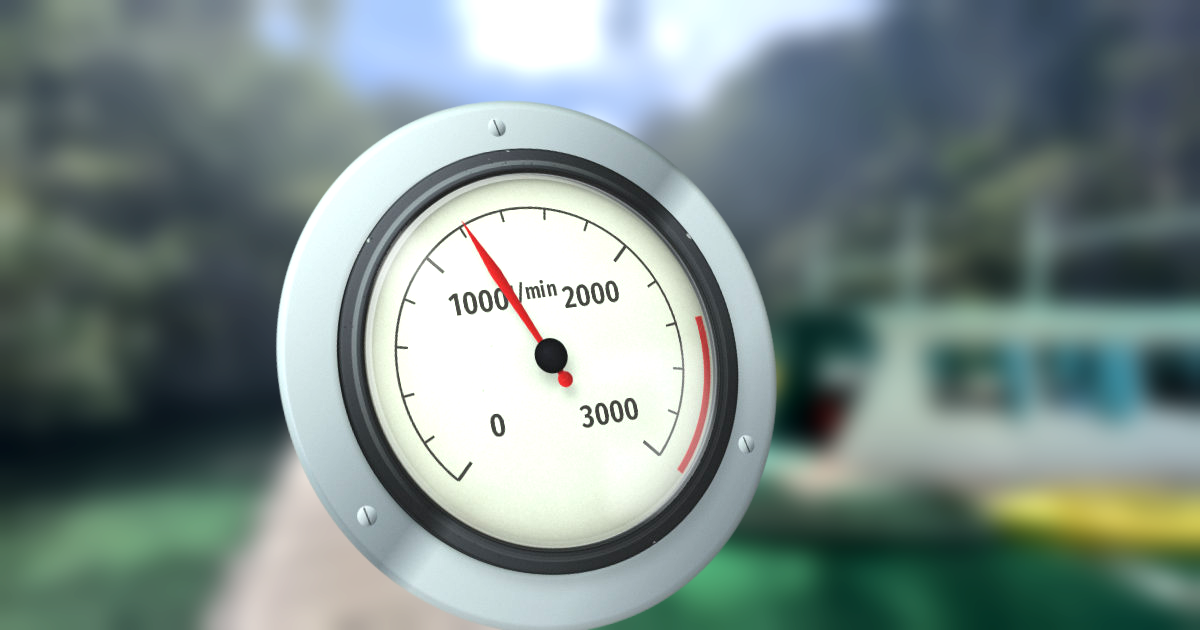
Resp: 1200
